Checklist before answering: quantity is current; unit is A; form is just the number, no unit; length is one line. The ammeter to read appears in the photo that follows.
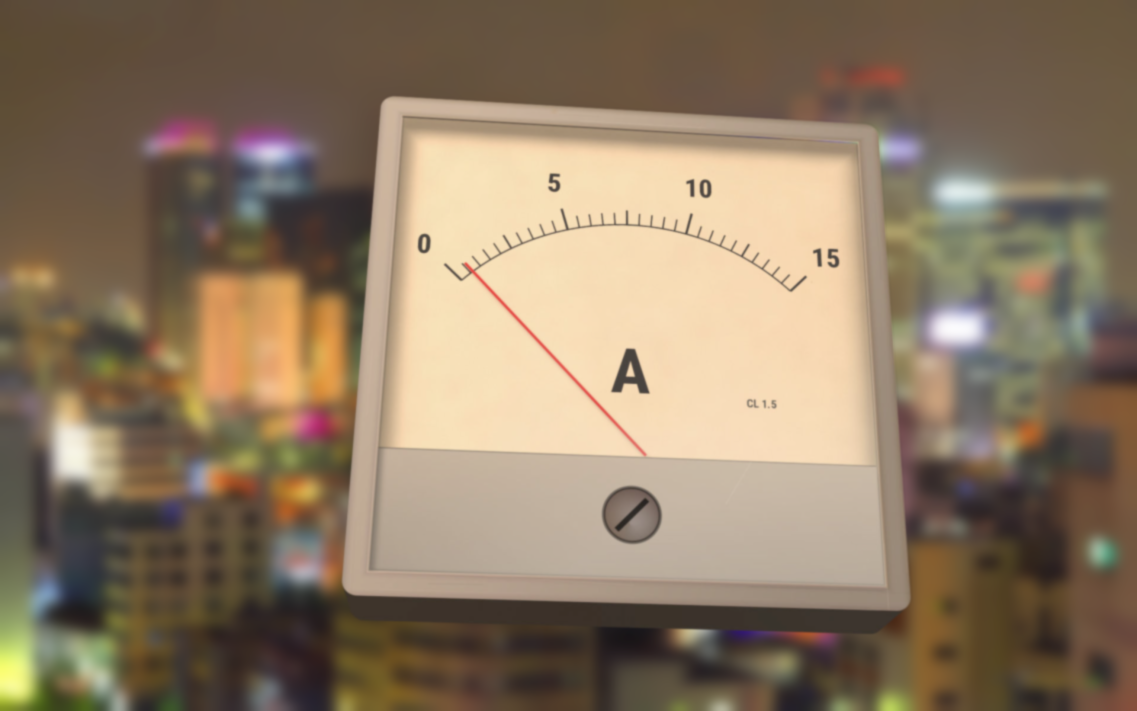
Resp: 0.5
